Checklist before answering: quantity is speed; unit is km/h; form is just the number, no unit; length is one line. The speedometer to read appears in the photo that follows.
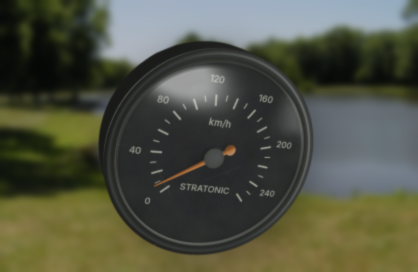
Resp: 10
